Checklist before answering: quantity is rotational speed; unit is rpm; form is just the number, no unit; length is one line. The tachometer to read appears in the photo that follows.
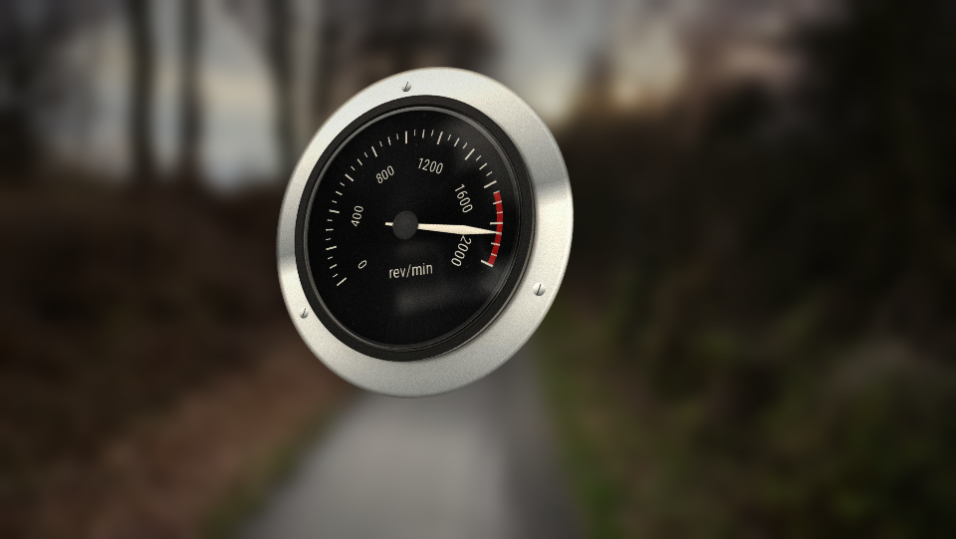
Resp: 1850
